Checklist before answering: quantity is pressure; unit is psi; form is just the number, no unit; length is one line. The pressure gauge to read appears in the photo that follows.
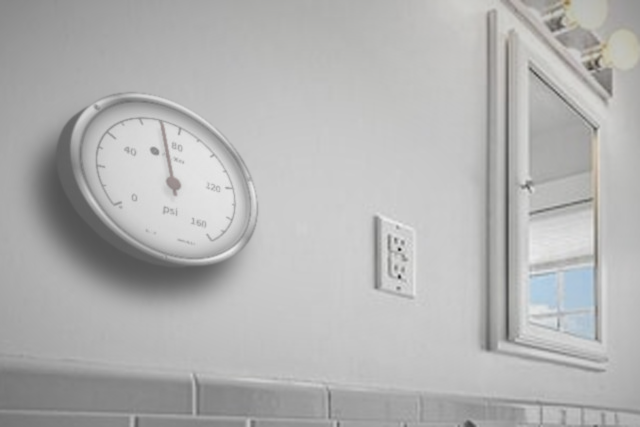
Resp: 70
